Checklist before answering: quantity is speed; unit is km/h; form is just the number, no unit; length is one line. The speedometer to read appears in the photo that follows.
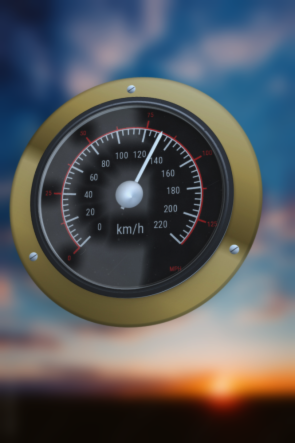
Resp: 132
